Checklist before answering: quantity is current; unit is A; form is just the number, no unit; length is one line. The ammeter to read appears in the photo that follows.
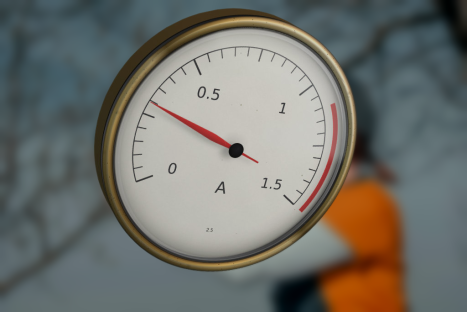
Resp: 0.3
